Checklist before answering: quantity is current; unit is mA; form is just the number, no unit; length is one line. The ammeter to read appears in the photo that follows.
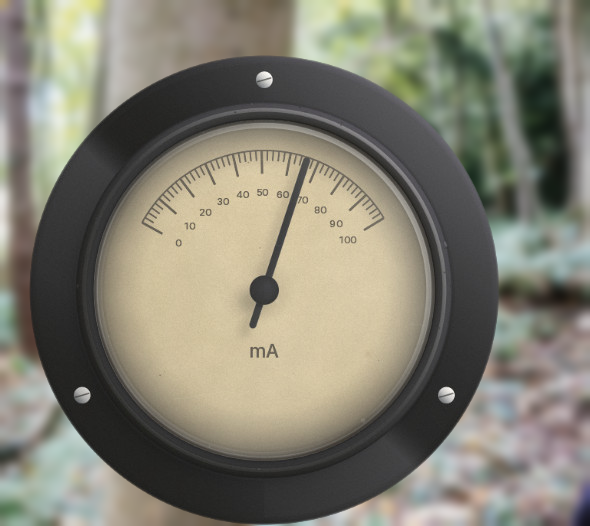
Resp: 66
